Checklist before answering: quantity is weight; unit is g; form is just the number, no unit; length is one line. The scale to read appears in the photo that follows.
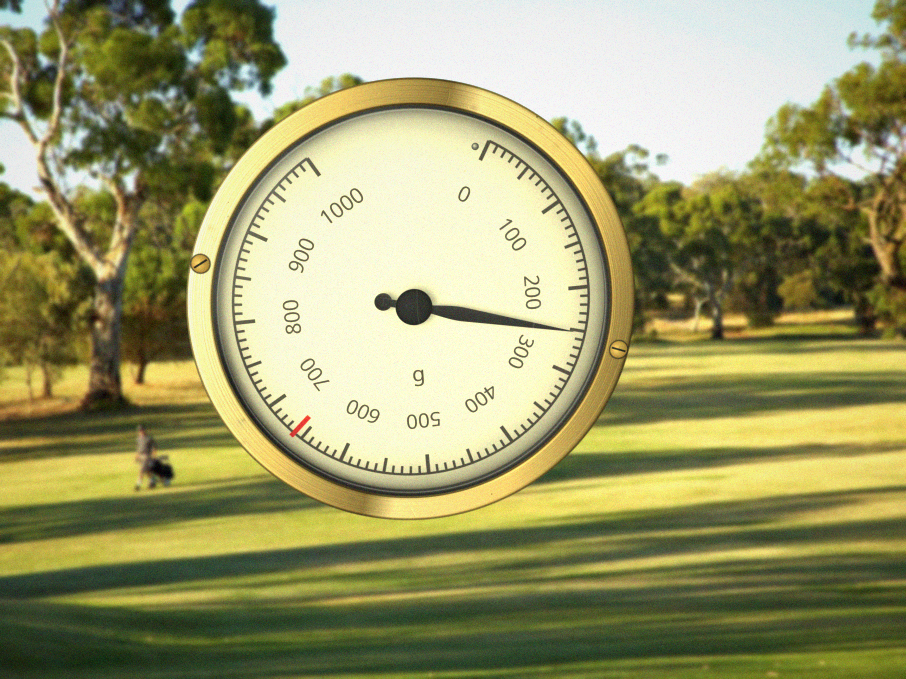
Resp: 250
